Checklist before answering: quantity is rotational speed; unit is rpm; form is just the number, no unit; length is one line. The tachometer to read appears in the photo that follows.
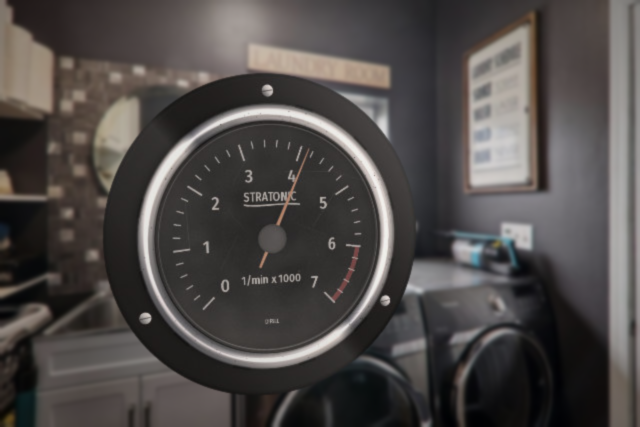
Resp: 4100
